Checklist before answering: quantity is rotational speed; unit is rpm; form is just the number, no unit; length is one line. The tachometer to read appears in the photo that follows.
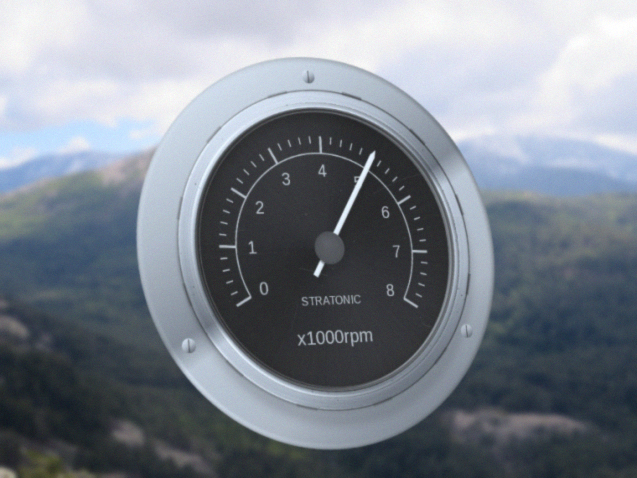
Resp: 5000
